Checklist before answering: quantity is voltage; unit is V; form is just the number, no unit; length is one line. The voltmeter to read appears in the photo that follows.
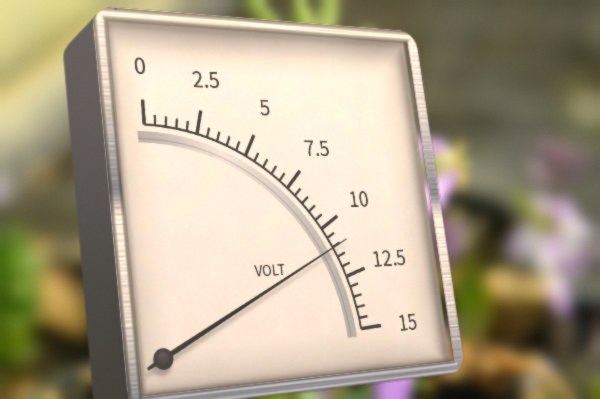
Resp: 11
